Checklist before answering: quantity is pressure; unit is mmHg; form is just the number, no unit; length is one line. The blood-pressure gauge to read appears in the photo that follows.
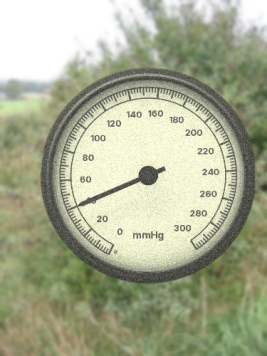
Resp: 40
